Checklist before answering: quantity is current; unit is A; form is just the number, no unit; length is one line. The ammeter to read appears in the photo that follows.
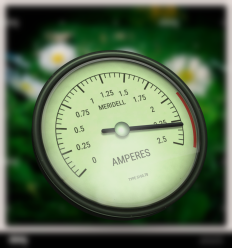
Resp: 2.3
